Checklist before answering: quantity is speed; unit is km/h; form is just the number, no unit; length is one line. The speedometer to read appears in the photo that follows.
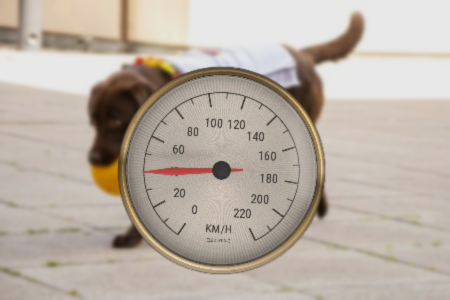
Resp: 40
